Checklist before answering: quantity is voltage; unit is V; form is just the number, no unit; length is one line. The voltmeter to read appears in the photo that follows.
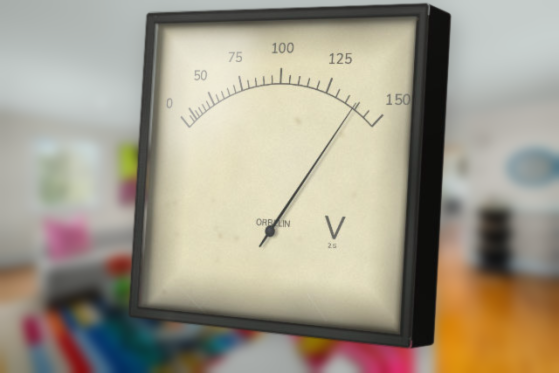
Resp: 140
